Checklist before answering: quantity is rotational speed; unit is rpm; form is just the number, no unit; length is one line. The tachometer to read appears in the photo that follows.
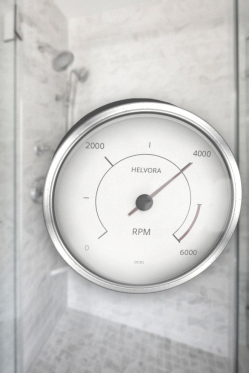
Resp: 4000
